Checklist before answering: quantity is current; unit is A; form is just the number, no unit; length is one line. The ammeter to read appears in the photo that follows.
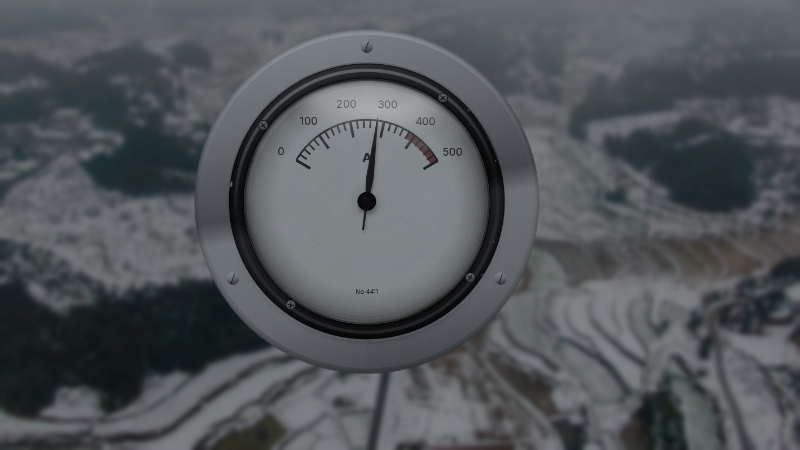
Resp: 280
